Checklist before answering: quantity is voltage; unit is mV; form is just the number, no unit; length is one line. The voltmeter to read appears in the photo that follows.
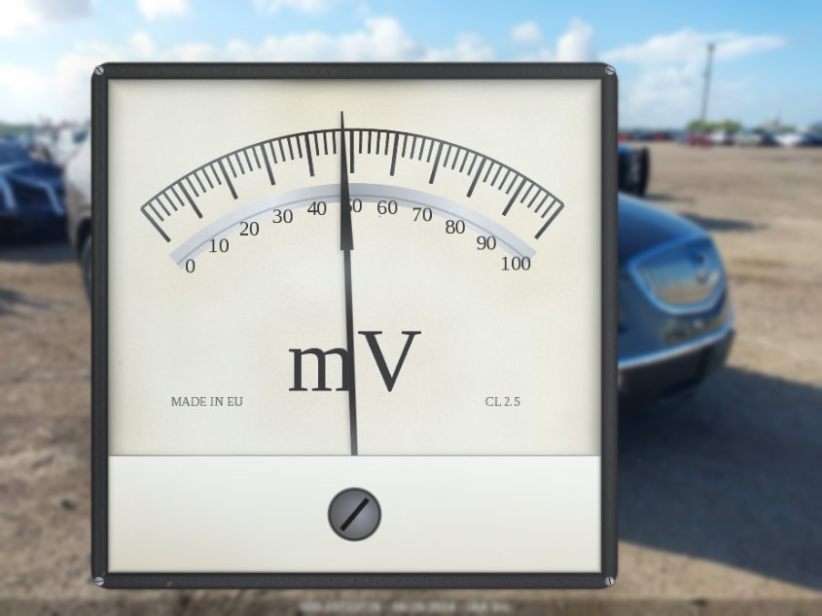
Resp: 48
